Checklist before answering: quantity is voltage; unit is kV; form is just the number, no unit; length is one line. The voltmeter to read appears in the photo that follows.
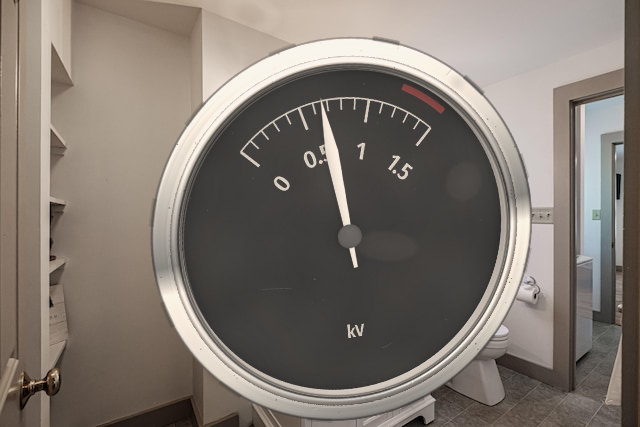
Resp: 0.65
